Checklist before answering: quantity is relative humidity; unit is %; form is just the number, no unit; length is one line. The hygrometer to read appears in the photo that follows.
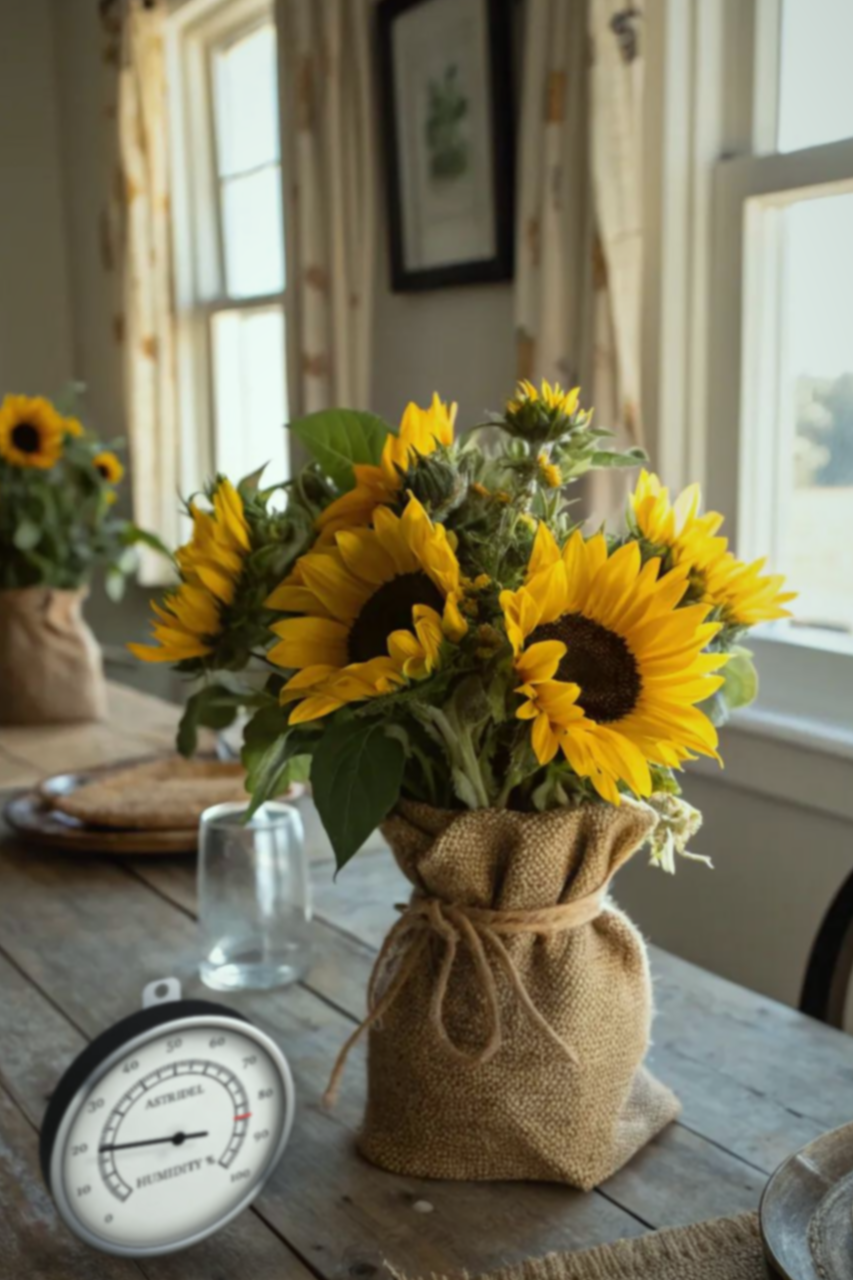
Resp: 20
